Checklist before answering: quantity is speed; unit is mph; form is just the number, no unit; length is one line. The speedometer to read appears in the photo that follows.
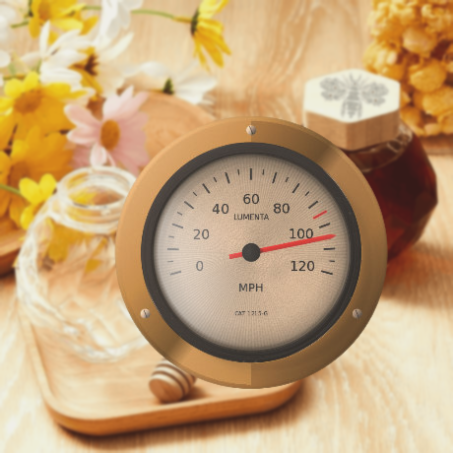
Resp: 105
